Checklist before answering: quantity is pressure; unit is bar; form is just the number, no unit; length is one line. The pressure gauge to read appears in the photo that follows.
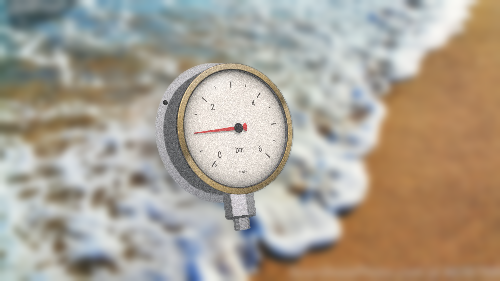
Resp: 1
